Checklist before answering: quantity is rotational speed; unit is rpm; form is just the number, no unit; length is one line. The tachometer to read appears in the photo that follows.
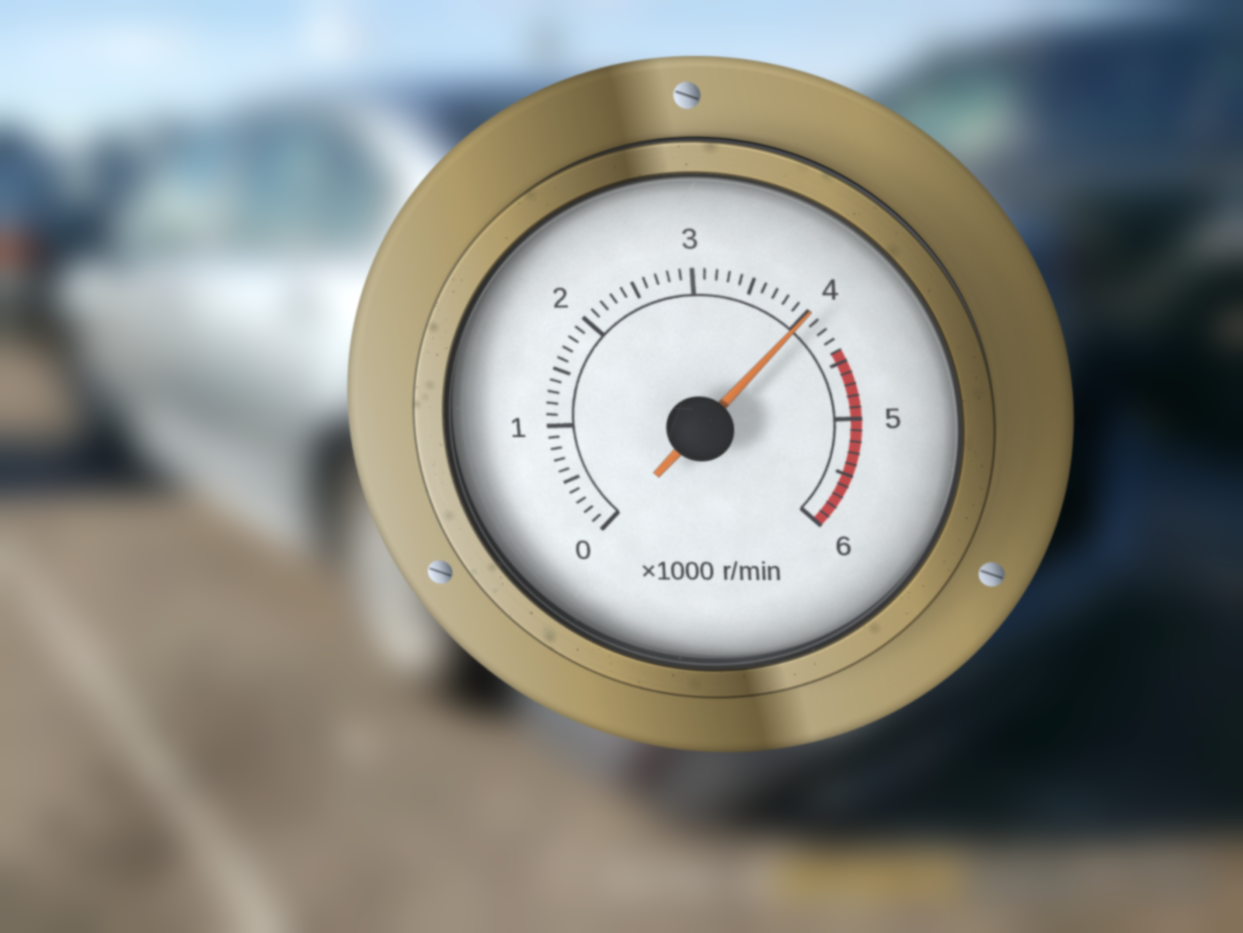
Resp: 4000
